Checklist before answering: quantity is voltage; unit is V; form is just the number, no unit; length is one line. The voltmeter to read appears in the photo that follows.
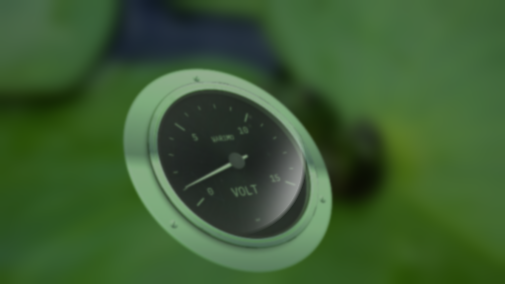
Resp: 1
